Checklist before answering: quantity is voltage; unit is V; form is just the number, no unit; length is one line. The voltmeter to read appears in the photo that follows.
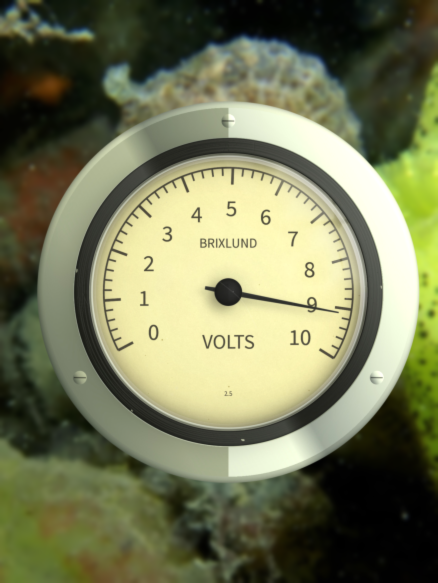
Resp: 9.1
